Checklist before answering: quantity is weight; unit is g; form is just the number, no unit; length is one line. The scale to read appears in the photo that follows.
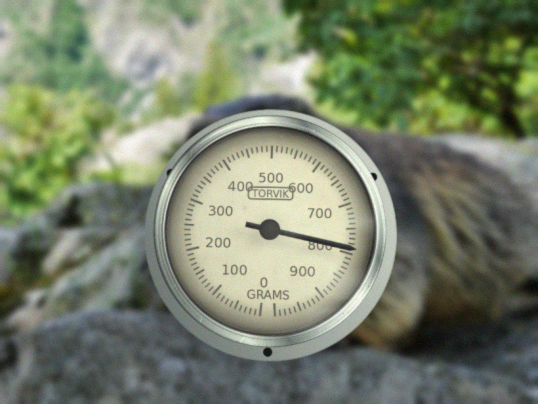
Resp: 790
